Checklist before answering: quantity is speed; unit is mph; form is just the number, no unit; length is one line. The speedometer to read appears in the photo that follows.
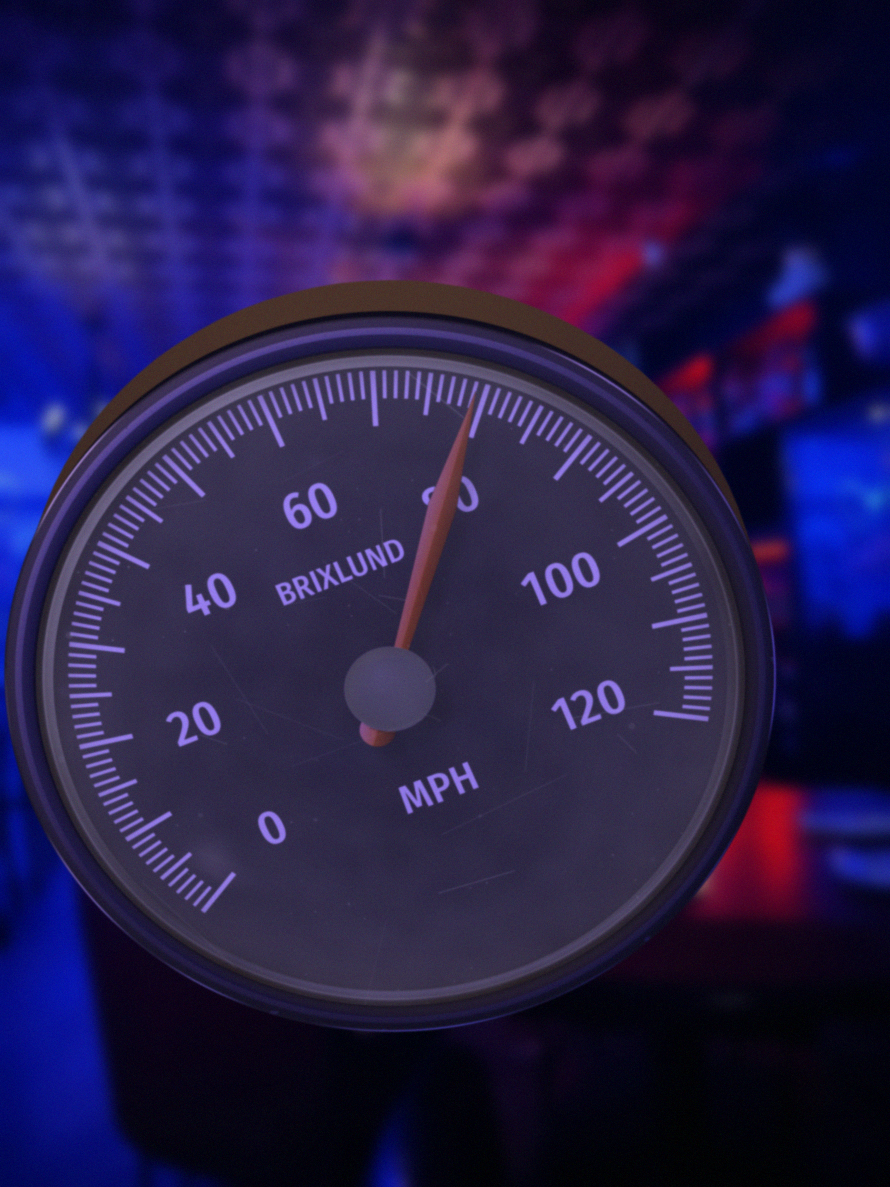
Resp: 79
